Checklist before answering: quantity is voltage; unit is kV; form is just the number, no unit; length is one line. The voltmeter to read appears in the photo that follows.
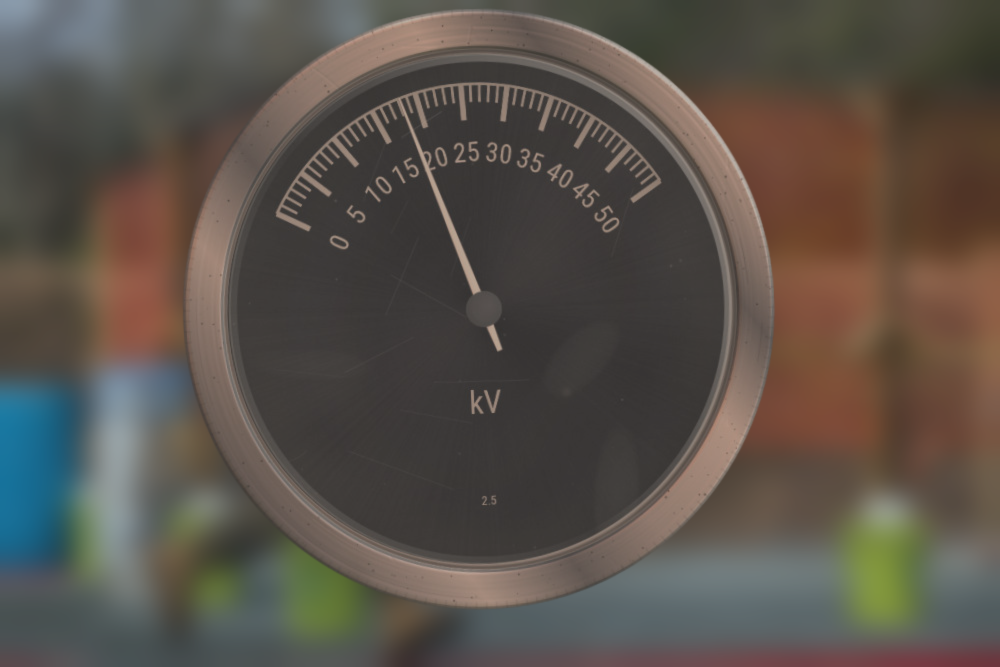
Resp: 18
